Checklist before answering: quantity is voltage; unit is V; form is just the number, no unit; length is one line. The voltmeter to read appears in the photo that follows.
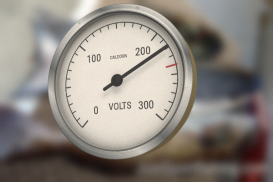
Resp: 220
